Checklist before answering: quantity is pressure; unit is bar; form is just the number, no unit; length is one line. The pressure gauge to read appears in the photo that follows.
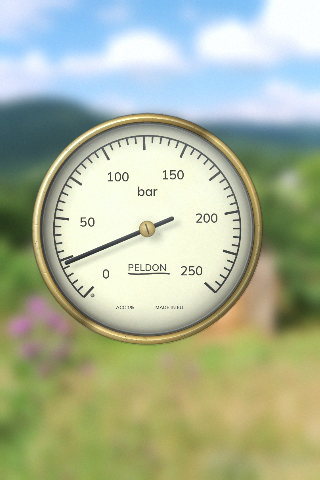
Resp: 22.5
